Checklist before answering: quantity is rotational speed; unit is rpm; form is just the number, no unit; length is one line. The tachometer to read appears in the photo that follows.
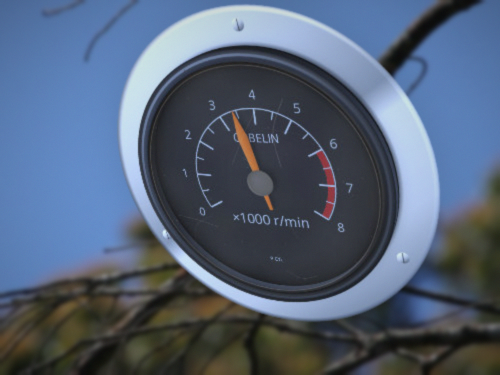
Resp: 3500
